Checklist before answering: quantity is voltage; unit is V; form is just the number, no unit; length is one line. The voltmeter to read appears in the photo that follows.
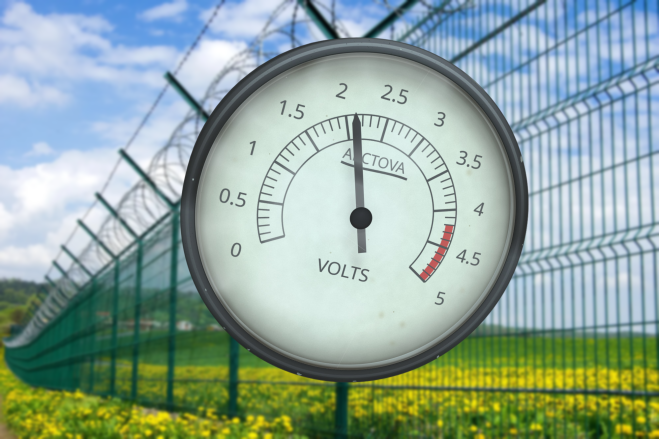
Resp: 2.1
